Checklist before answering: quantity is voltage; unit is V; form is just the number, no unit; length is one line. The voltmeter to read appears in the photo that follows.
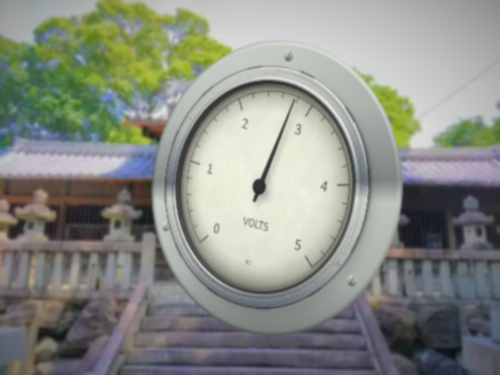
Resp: 2.8
